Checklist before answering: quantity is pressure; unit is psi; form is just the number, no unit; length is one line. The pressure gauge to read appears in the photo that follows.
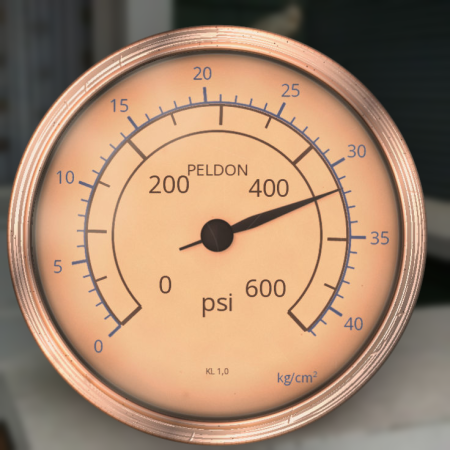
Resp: 450
